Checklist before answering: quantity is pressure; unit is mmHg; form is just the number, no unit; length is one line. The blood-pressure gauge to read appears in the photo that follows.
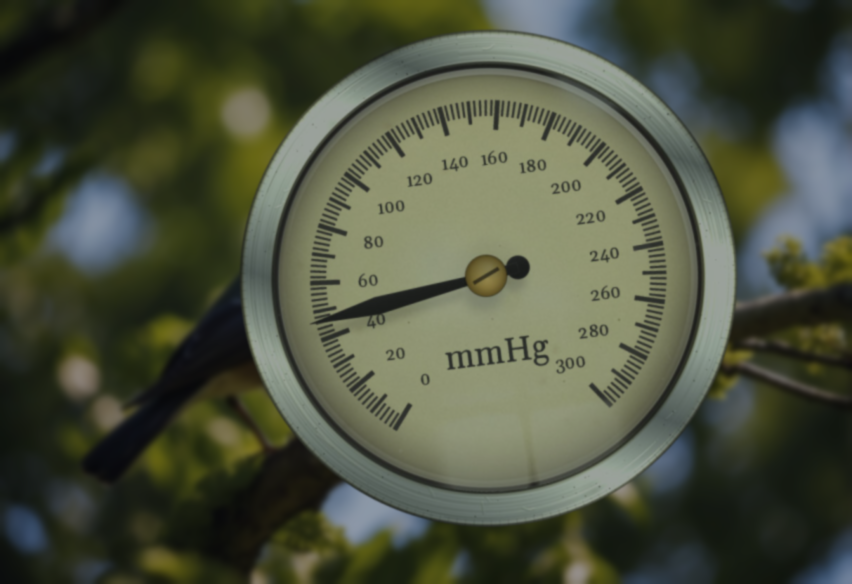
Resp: 46
